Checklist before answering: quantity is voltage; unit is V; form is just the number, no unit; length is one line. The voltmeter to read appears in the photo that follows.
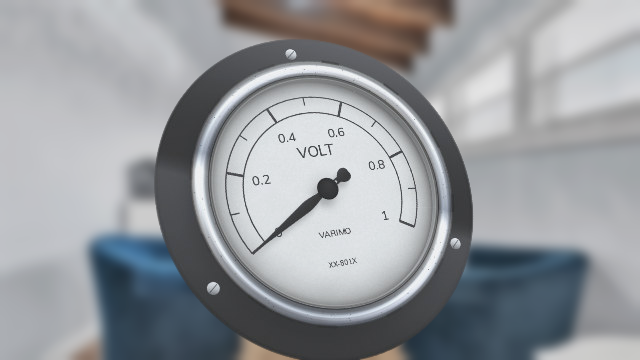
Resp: 0
